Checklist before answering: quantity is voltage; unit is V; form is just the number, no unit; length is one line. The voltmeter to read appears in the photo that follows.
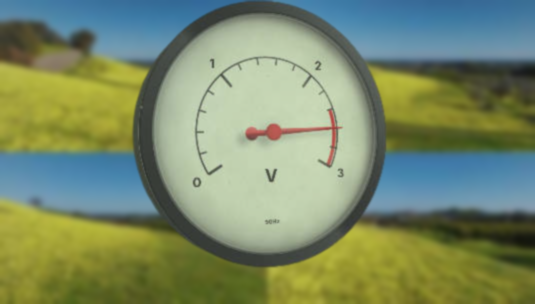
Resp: 2.6
